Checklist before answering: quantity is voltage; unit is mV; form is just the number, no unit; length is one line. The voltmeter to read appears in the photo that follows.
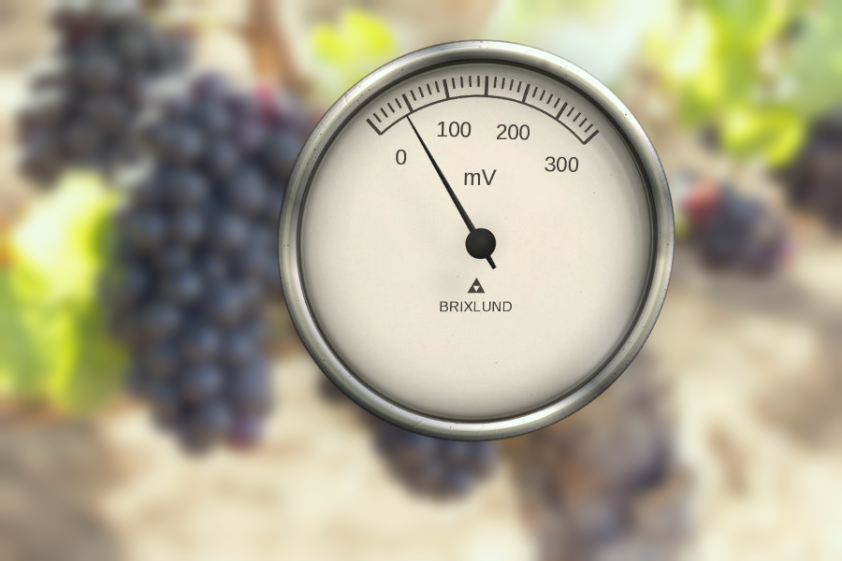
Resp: 40
